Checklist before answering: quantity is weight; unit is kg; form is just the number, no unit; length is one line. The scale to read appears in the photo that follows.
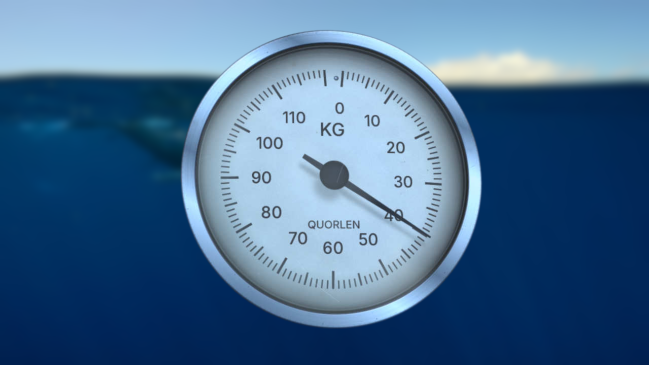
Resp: 40
